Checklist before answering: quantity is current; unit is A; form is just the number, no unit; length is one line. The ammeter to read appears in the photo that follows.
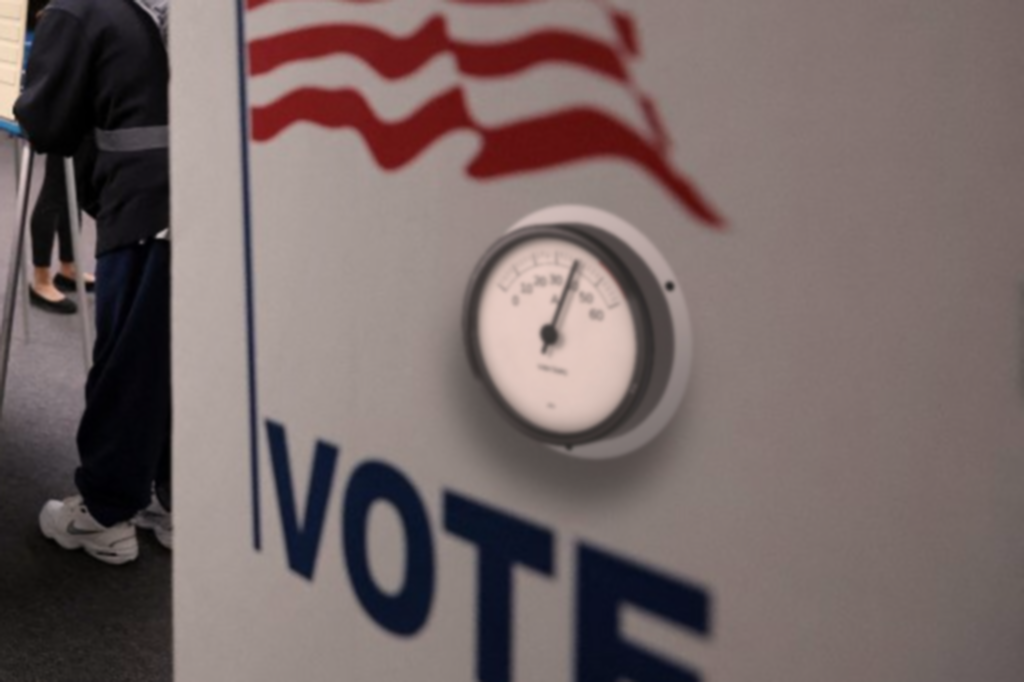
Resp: 40
